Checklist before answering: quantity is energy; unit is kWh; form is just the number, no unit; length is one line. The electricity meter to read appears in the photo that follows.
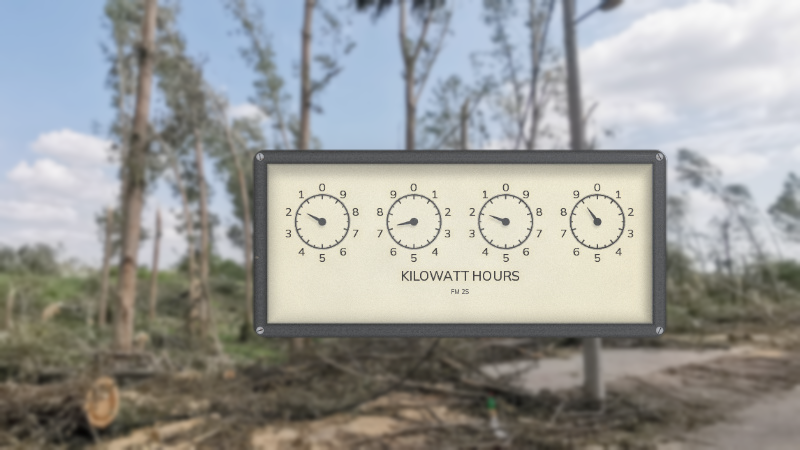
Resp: 1719
